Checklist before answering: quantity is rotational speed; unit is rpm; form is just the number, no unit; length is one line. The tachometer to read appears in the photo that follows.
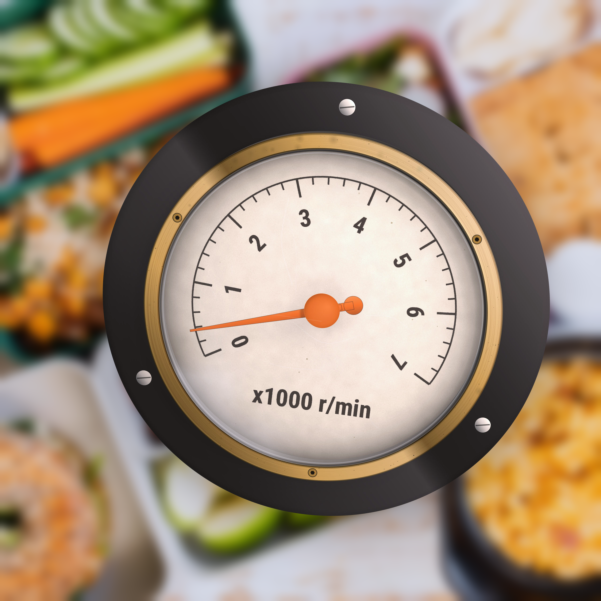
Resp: 400
